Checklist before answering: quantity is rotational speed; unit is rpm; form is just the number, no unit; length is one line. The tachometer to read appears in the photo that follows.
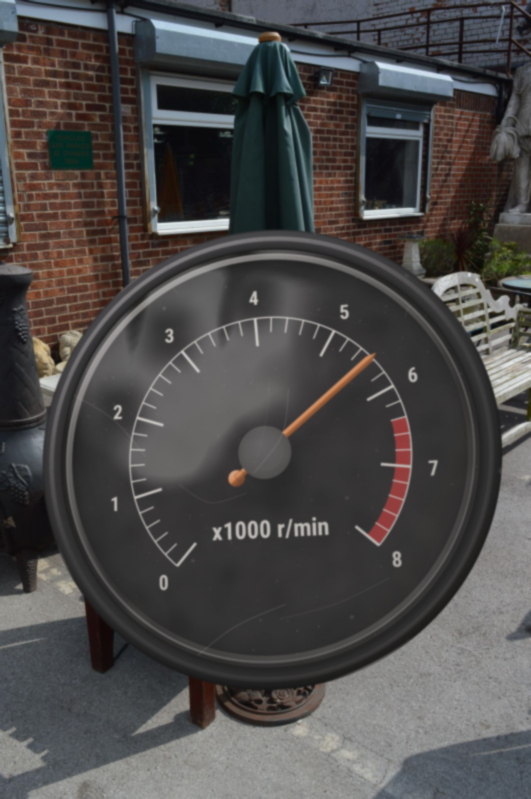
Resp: 5600
